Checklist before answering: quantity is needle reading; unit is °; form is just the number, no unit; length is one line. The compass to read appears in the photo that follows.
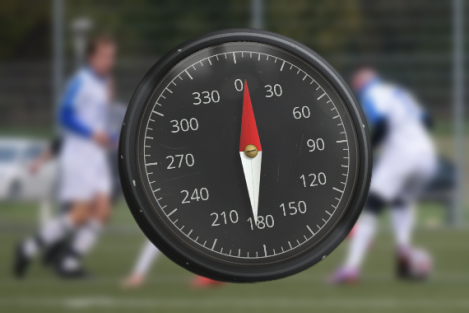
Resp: 5
